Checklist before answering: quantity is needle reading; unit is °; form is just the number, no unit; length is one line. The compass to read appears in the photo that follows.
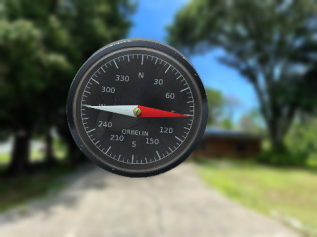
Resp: 90
